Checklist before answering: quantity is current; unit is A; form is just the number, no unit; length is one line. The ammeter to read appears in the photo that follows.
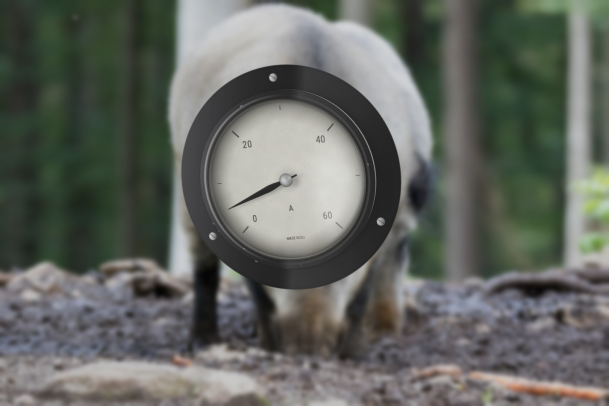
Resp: 5
